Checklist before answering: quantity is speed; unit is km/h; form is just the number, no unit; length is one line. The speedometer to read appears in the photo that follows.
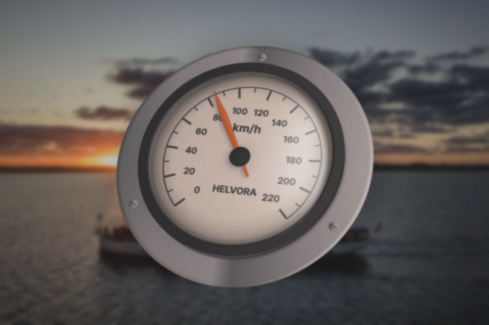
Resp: 85
